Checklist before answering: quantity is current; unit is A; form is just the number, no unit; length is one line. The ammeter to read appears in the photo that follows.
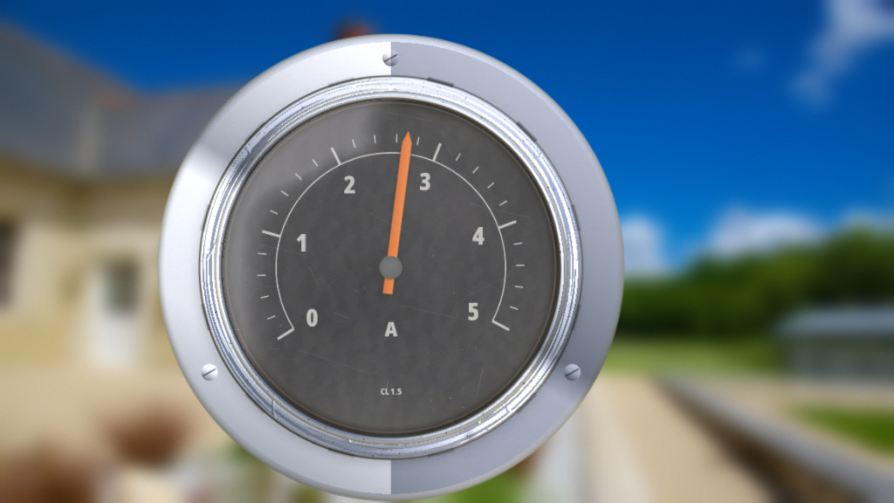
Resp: 2.7
